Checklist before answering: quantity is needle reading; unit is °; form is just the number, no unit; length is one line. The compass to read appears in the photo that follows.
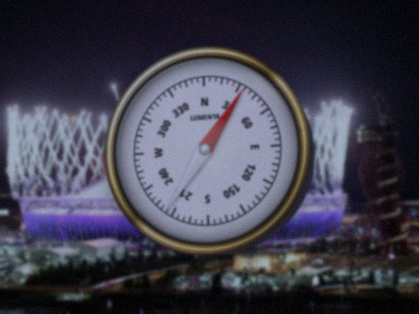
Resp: 35
